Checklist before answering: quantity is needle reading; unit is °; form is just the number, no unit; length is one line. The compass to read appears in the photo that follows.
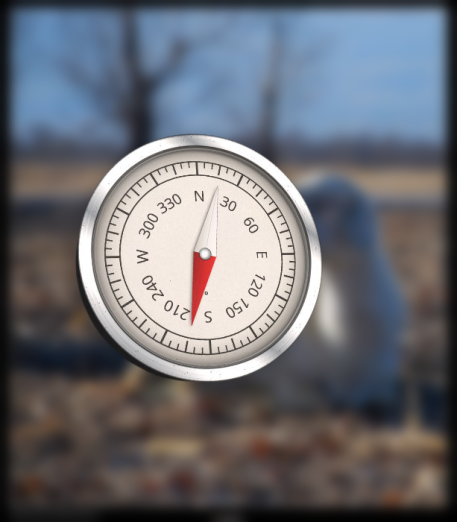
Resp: 195
